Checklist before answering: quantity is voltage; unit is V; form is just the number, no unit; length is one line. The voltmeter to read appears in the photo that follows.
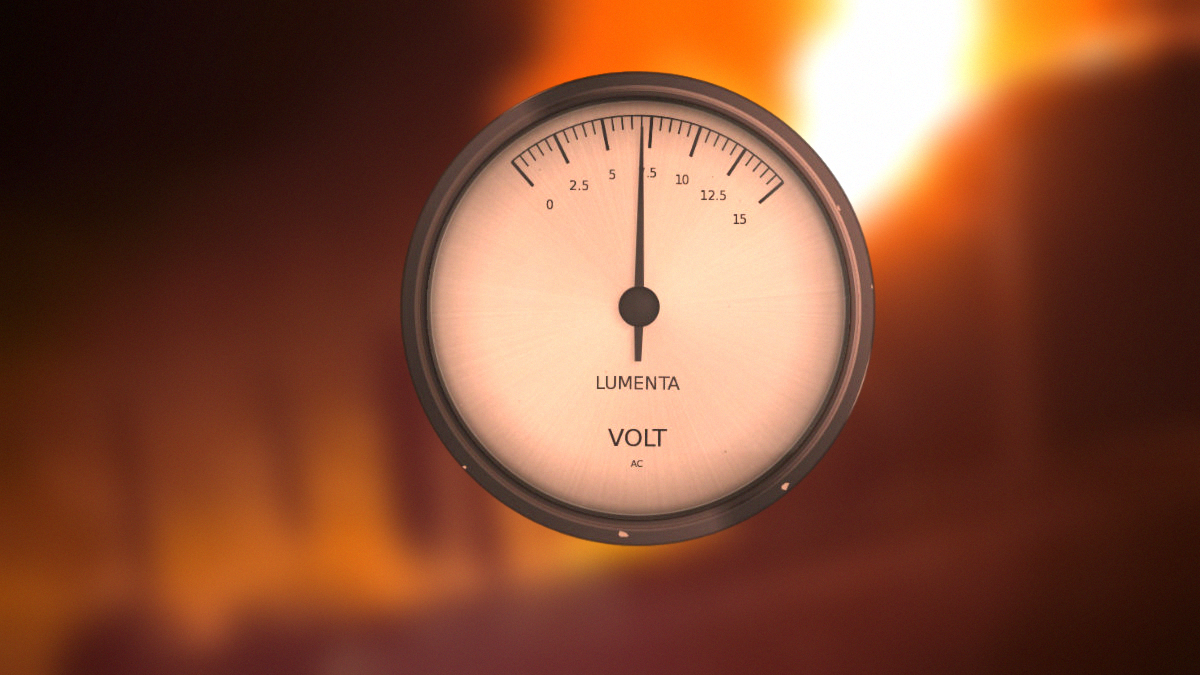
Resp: 7
